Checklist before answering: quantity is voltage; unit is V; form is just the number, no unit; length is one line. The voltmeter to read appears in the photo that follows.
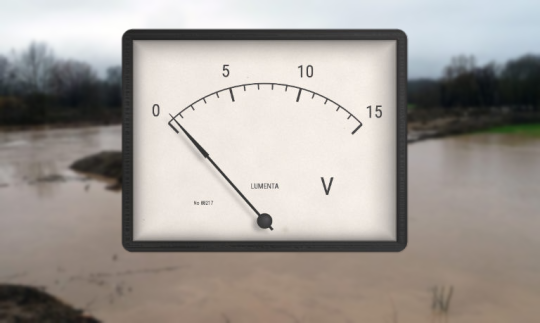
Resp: 0.5
